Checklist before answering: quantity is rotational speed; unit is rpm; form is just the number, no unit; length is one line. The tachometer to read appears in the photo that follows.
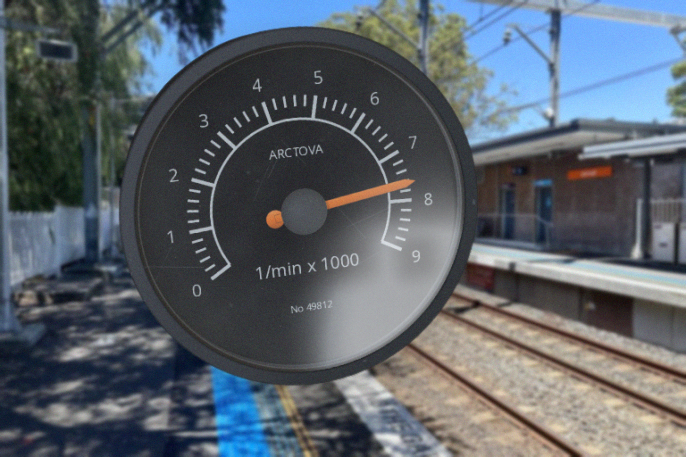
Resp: 7600
